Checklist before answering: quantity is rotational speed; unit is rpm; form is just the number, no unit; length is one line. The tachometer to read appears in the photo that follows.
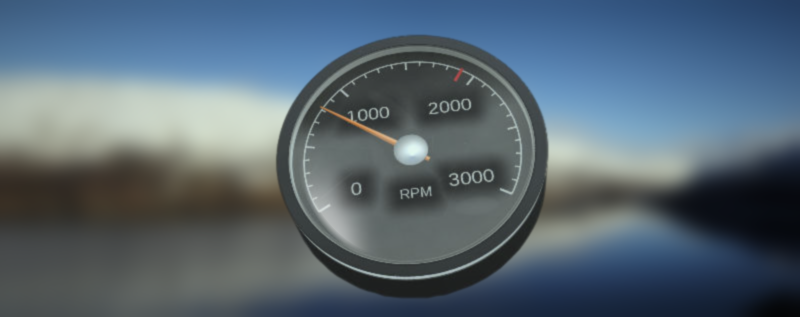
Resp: 800
